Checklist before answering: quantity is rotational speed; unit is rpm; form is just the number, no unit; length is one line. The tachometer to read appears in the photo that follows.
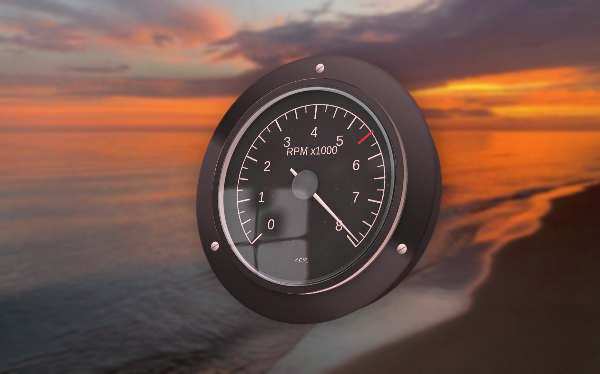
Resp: 7875
